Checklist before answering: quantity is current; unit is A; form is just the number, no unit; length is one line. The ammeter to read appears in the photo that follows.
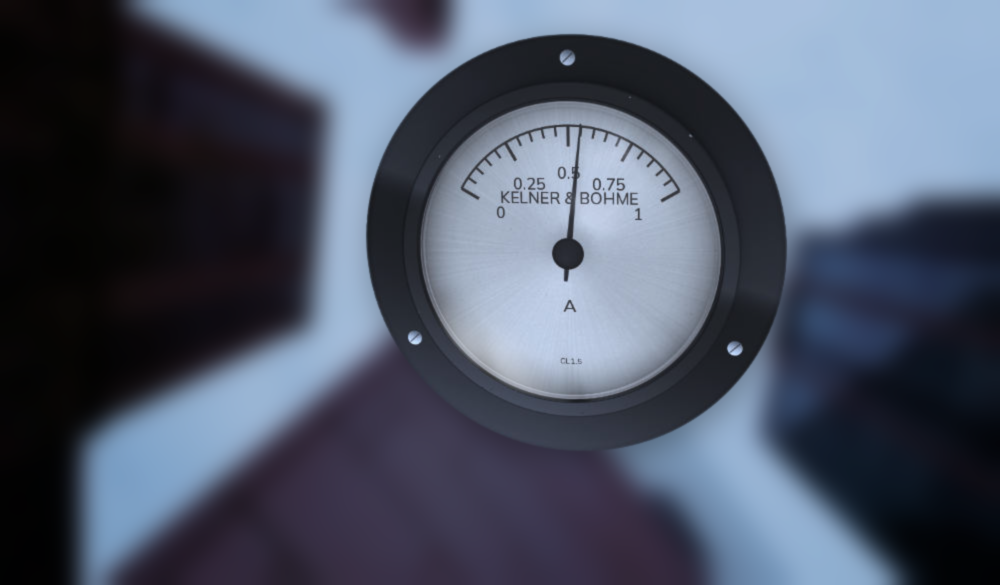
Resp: 0.55
